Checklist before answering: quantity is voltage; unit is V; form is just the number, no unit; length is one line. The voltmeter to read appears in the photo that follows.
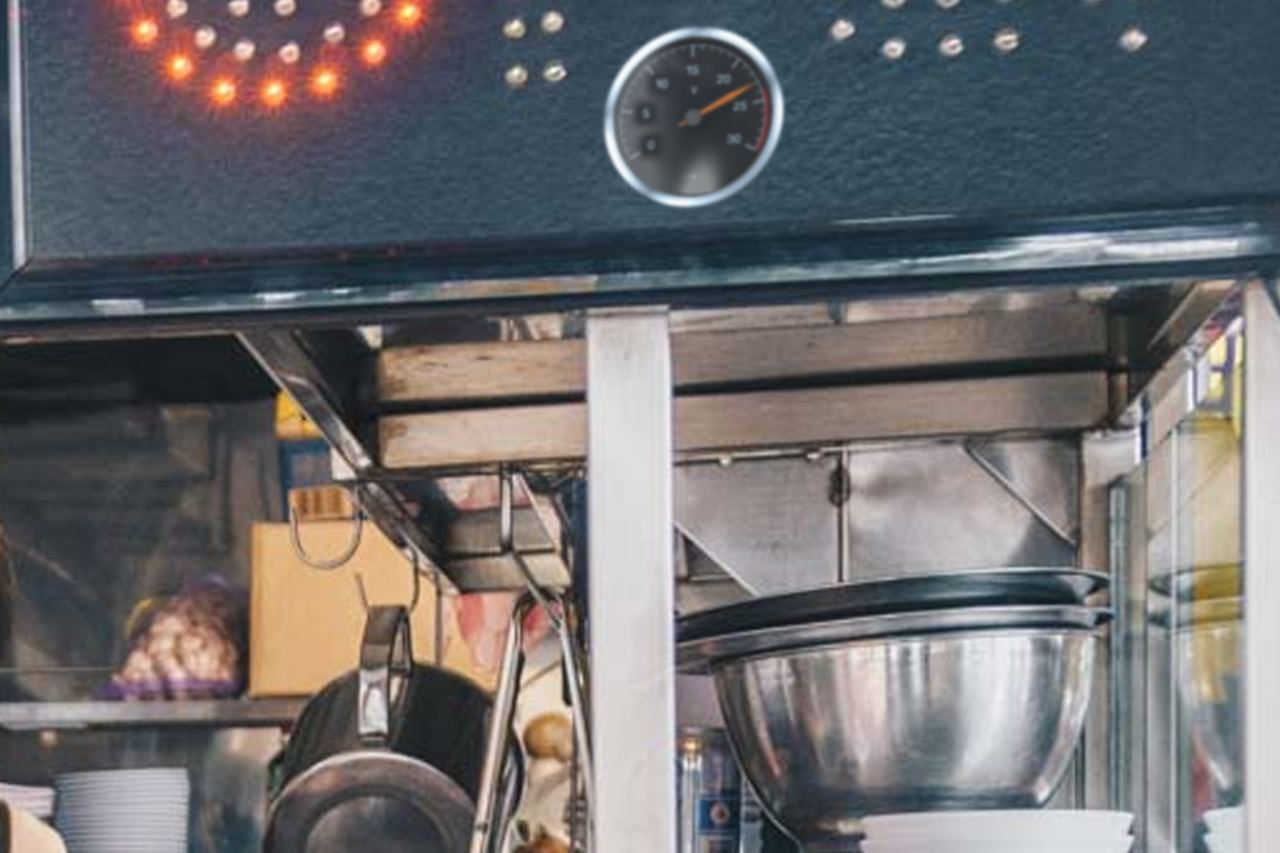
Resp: 23
